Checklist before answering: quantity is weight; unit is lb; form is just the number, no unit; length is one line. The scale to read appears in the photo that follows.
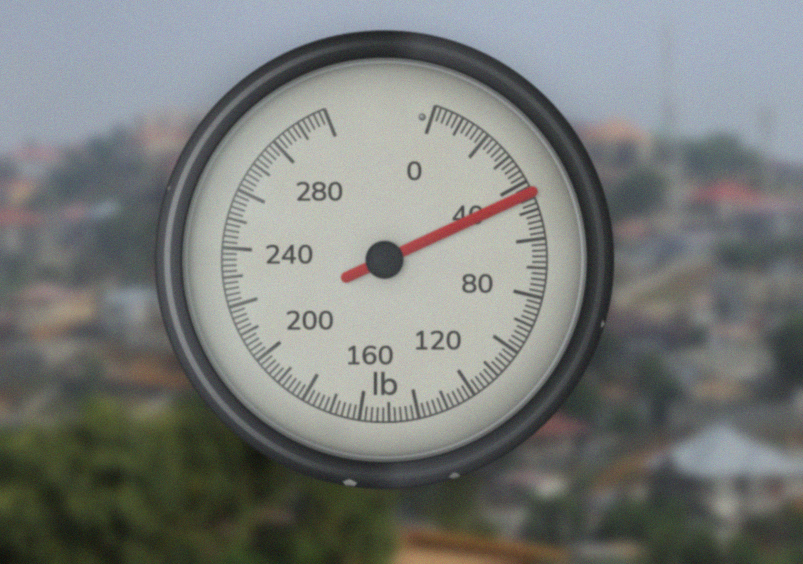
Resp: 44
